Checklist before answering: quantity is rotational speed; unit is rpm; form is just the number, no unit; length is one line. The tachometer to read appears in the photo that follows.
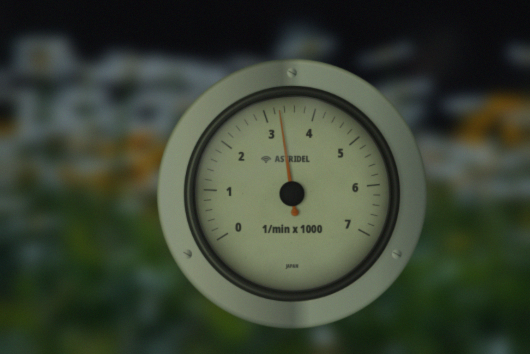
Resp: 3300
